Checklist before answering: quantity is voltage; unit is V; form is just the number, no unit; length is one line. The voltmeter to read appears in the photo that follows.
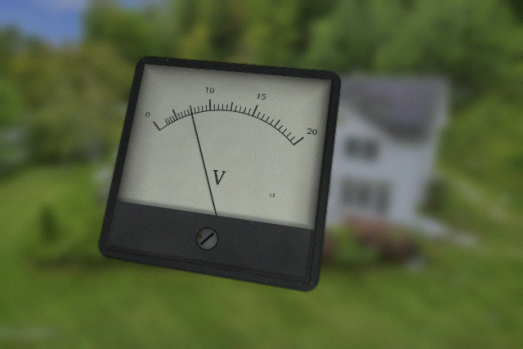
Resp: 7.5
